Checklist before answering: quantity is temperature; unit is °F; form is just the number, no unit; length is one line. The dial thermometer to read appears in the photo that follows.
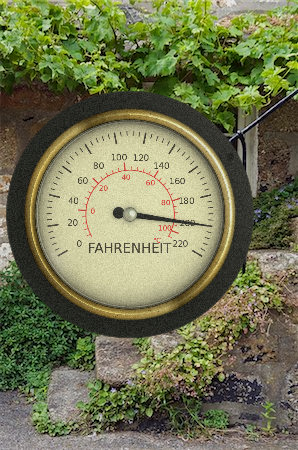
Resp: 200
